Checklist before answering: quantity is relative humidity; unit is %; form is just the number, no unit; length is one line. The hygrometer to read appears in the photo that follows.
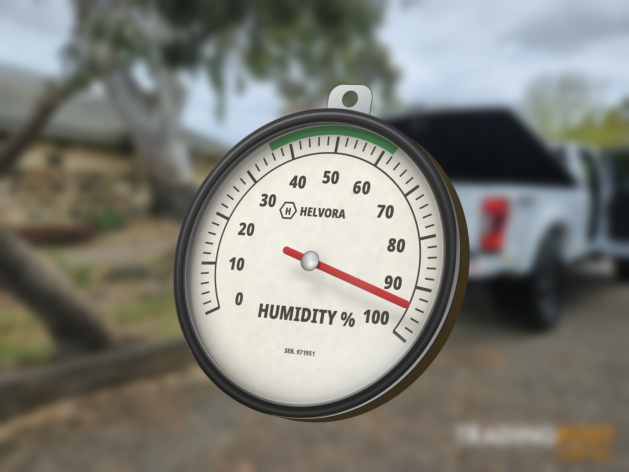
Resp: 94
